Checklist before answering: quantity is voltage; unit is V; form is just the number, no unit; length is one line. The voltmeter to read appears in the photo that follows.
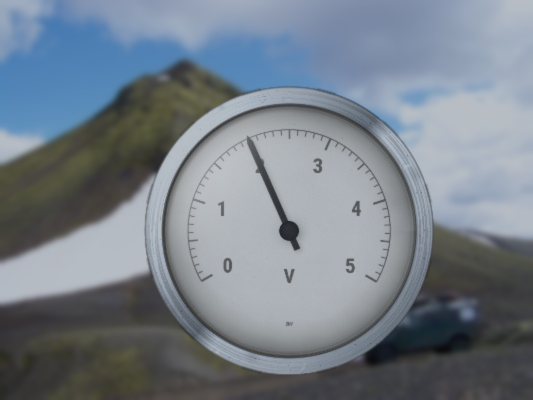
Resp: 2
